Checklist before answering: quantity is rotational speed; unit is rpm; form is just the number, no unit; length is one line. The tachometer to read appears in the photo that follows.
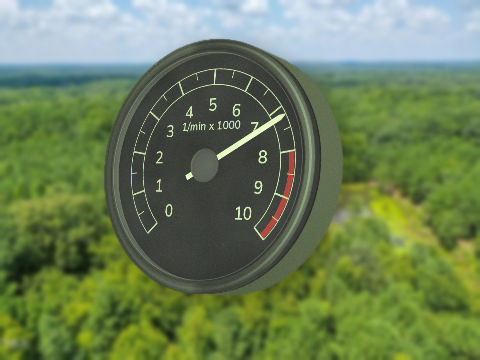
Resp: 7250
